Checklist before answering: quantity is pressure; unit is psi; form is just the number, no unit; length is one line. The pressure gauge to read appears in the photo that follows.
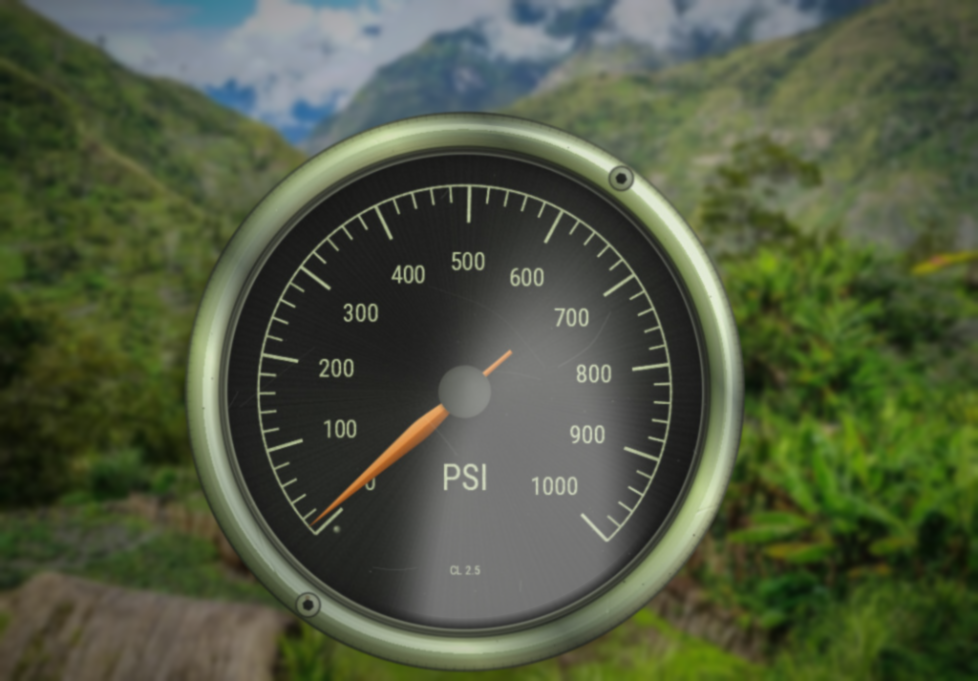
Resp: 10
